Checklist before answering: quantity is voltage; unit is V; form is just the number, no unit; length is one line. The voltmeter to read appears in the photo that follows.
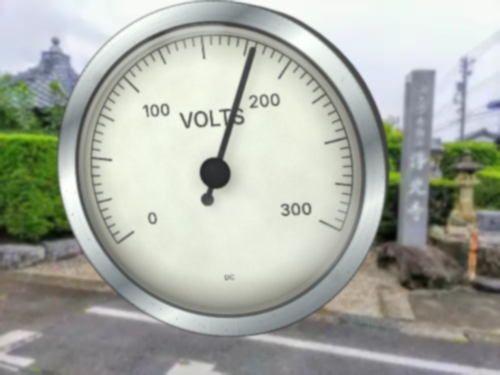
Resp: 180
